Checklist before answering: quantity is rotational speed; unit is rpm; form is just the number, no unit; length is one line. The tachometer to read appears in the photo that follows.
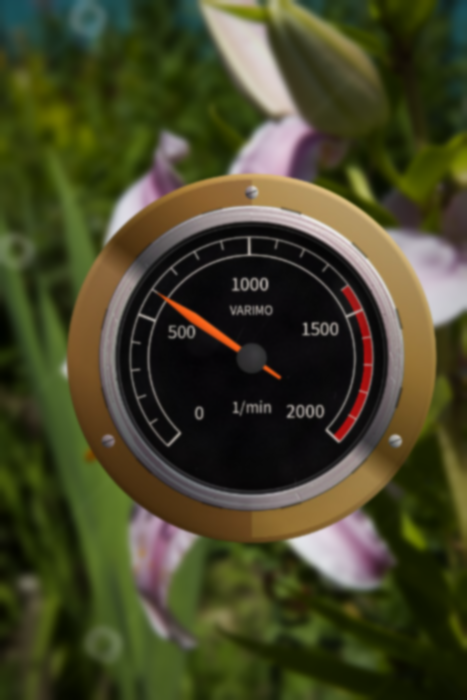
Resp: 600
